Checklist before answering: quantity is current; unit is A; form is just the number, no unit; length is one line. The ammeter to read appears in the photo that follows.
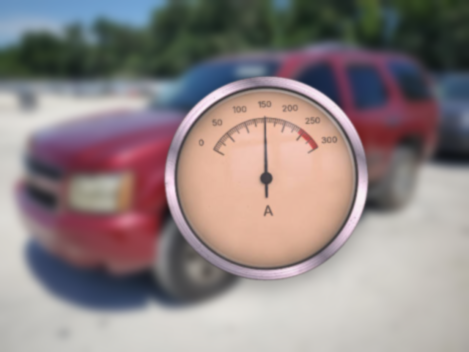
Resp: 150
